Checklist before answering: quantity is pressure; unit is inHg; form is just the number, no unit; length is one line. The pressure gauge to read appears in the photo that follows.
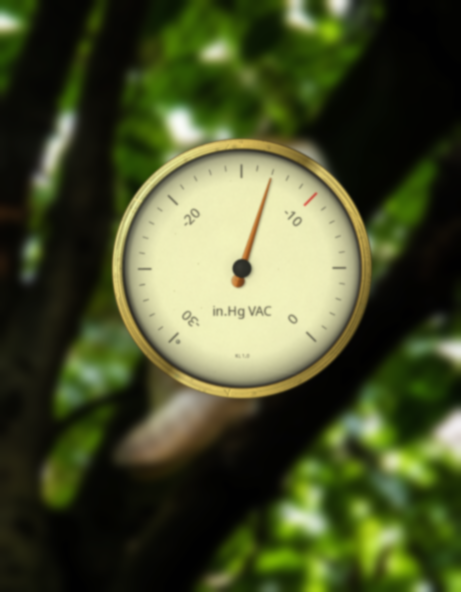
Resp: -13
